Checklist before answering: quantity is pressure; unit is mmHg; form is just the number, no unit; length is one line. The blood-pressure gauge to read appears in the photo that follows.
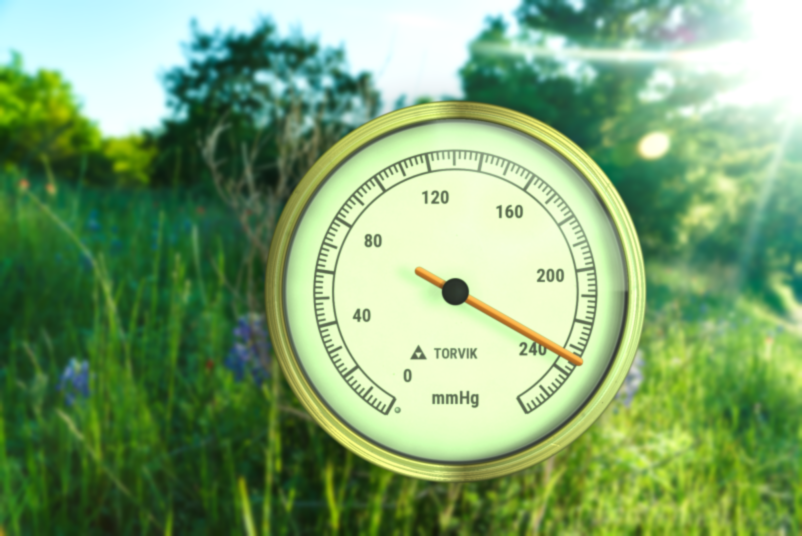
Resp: 234
